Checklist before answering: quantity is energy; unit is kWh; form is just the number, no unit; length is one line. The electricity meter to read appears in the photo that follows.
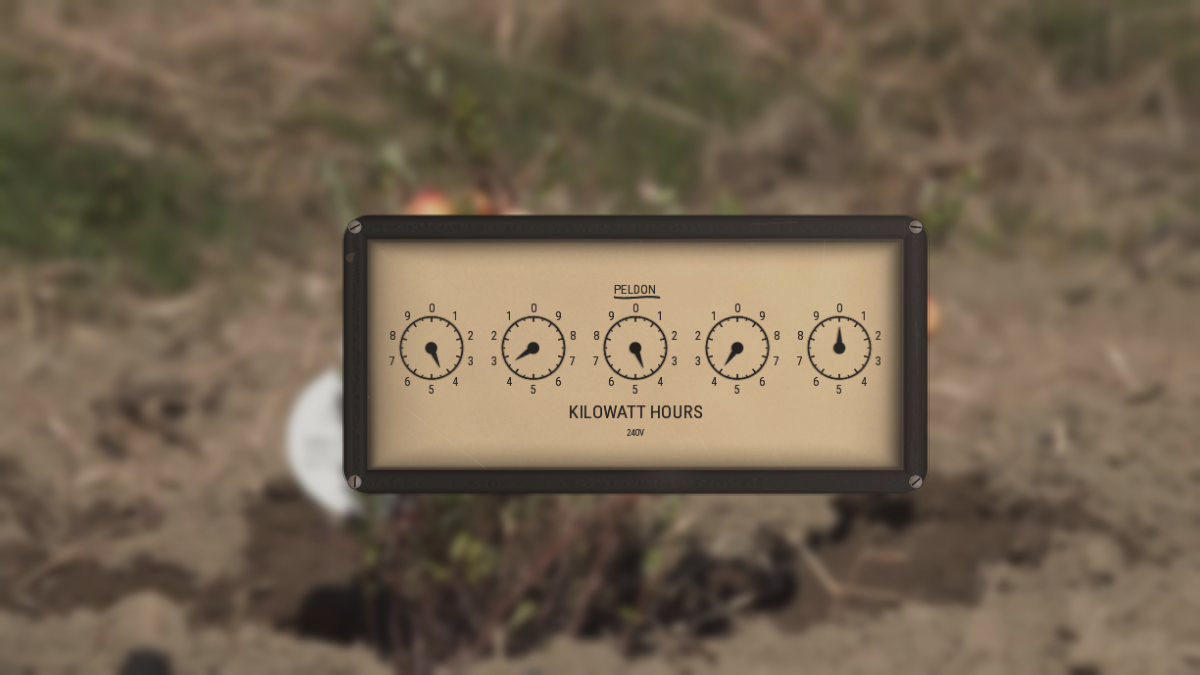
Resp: 43440
